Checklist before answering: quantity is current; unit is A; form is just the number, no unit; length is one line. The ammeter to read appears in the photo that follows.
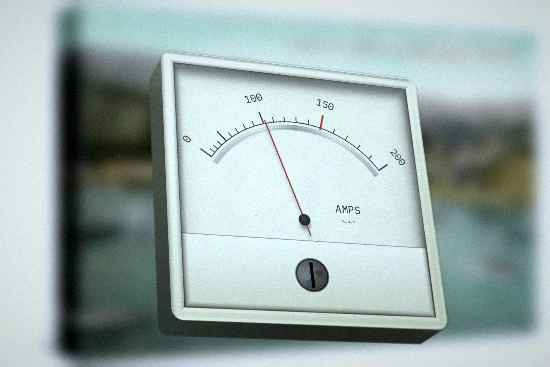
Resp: 100
